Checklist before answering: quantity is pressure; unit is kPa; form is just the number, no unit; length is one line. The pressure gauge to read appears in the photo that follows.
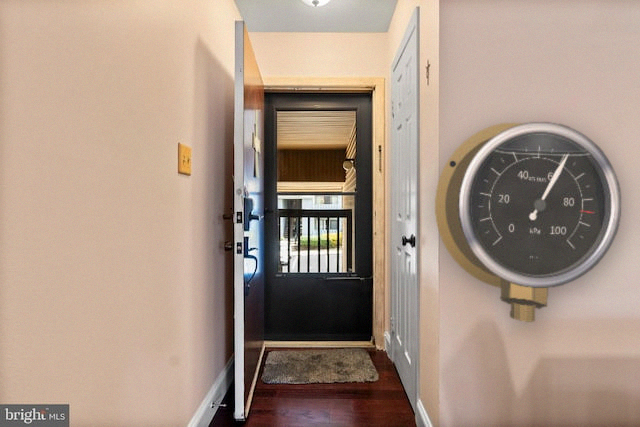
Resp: 60
